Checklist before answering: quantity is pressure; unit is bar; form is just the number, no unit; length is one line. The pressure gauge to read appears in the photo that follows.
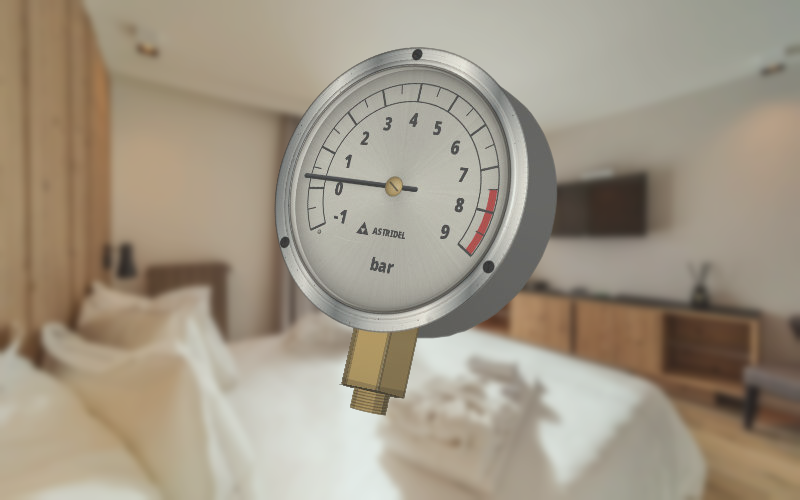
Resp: 0.25
